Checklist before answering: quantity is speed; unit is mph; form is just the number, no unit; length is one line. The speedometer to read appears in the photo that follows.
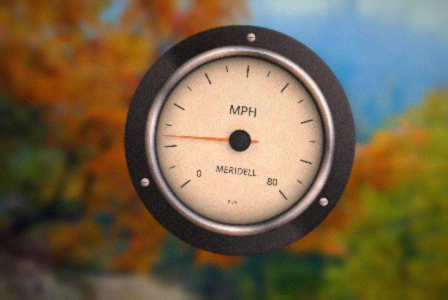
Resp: 12.5
